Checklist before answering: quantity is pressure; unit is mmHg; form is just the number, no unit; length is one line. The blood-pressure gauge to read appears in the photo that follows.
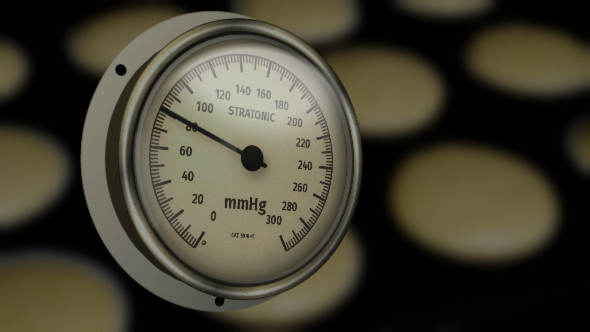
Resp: 80
